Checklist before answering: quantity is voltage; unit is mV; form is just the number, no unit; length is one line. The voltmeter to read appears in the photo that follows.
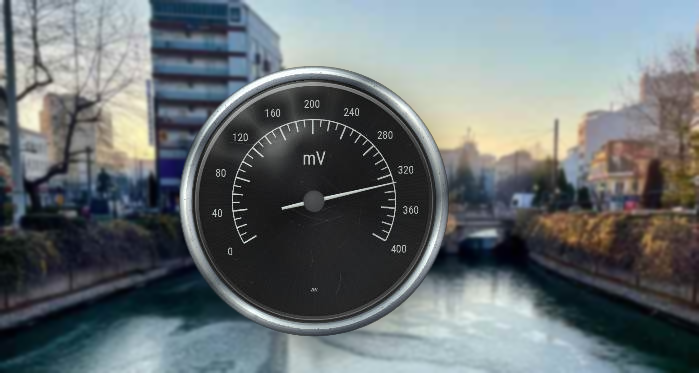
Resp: 330
